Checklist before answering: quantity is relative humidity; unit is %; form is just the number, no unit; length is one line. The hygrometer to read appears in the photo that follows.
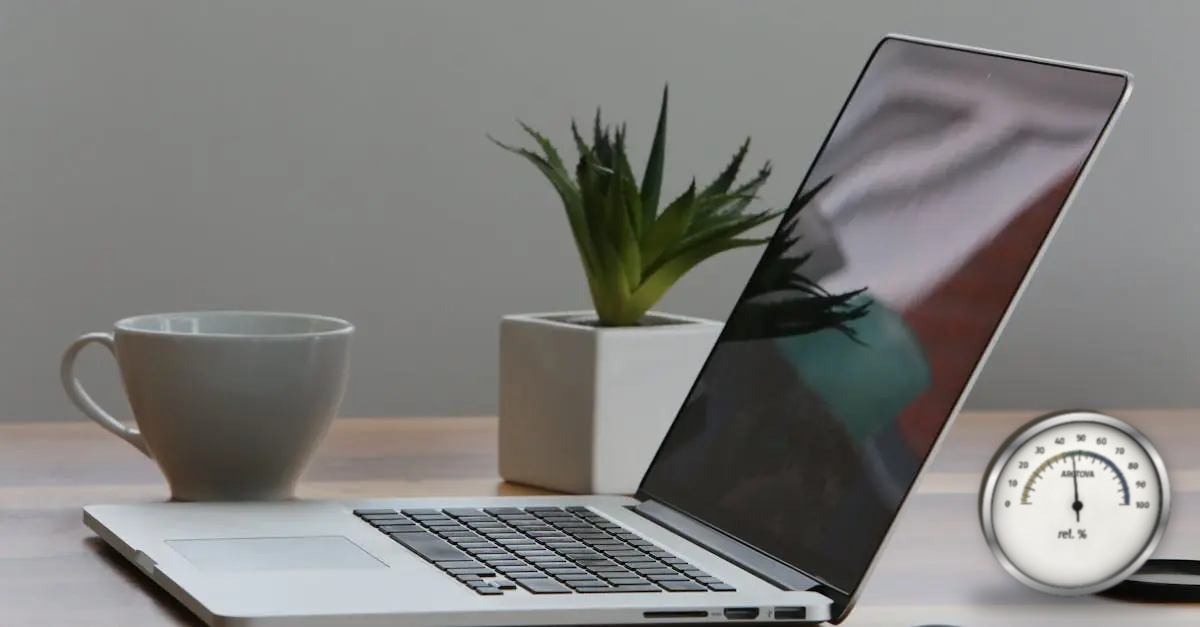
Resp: 45
